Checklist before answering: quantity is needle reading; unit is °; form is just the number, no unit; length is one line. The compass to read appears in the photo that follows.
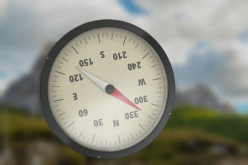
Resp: 315
